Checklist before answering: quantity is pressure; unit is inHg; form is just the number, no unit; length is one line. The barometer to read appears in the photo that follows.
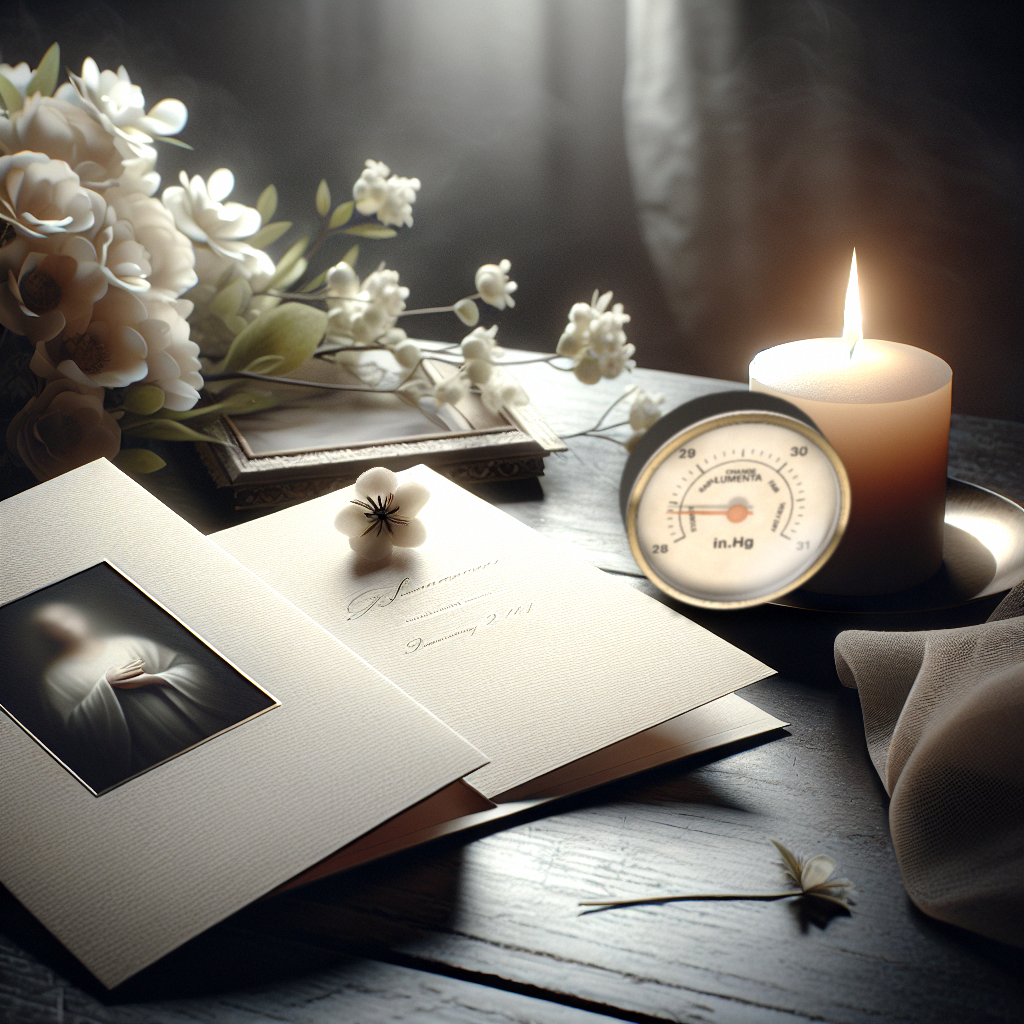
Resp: 28.4
